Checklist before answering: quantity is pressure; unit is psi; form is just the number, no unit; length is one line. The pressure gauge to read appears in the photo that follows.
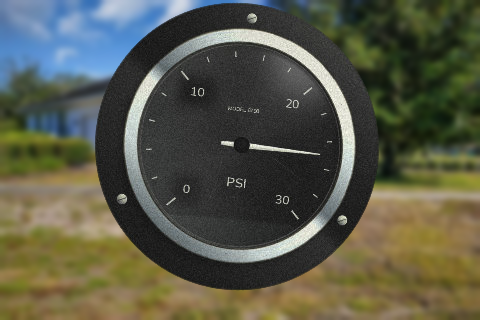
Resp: 25
